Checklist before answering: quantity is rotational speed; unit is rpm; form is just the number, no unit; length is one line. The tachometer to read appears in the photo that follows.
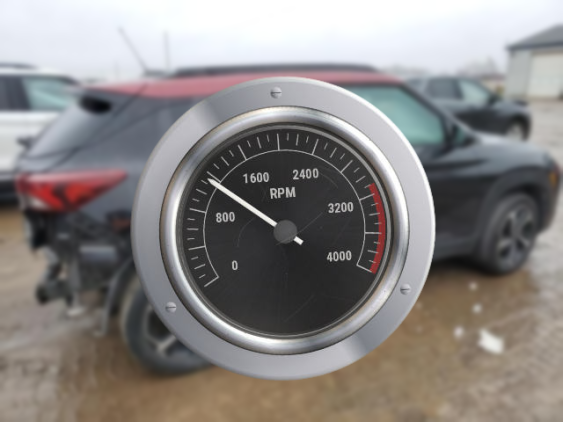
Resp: 1150
